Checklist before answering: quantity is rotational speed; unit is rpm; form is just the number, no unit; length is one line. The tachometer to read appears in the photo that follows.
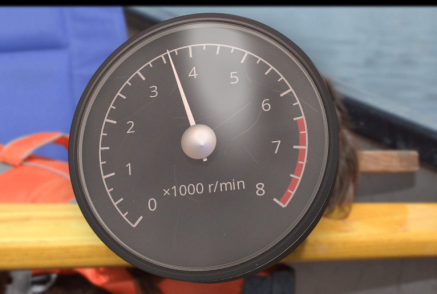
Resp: 3625
